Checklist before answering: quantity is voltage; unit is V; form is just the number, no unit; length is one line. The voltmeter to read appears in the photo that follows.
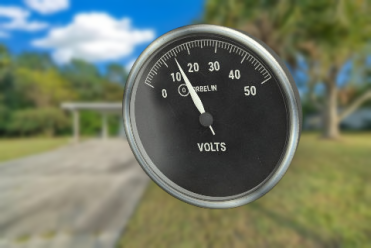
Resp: 15
